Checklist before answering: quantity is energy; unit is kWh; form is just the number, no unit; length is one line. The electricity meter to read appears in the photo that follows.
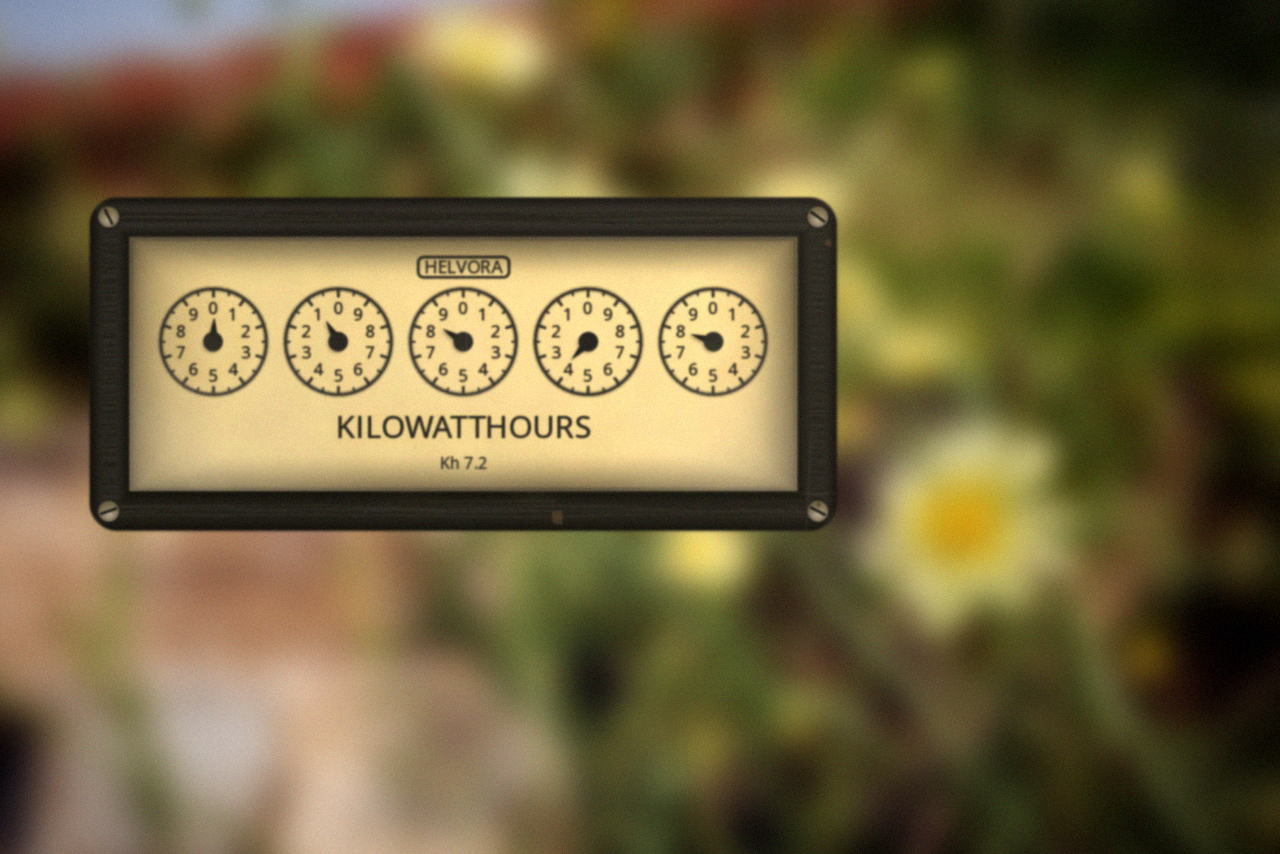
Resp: 838
